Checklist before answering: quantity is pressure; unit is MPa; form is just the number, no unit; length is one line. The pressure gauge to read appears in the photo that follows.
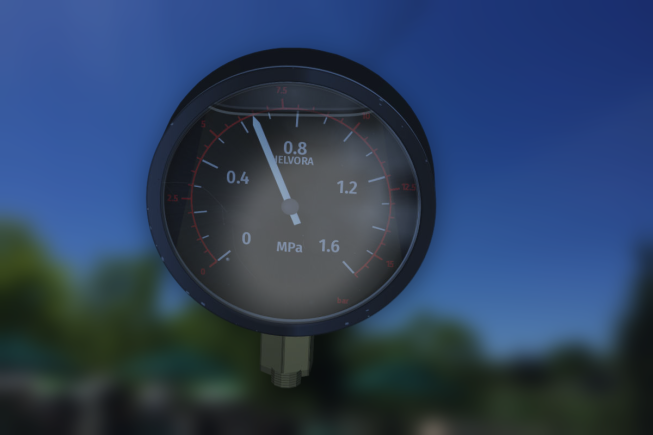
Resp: 0.65
